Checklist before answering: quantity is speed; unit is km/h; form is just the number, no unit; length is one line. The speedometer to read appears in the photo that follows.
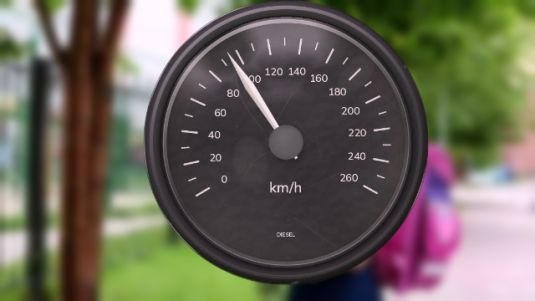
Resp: 95
